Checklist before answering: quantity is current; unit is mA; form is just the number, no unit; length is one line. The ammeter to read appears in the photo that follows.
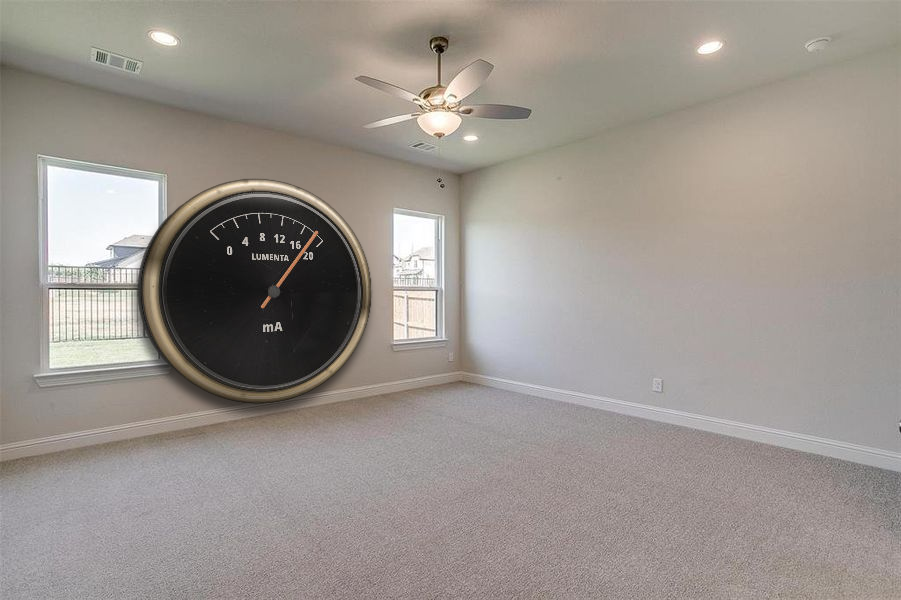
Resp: 18
